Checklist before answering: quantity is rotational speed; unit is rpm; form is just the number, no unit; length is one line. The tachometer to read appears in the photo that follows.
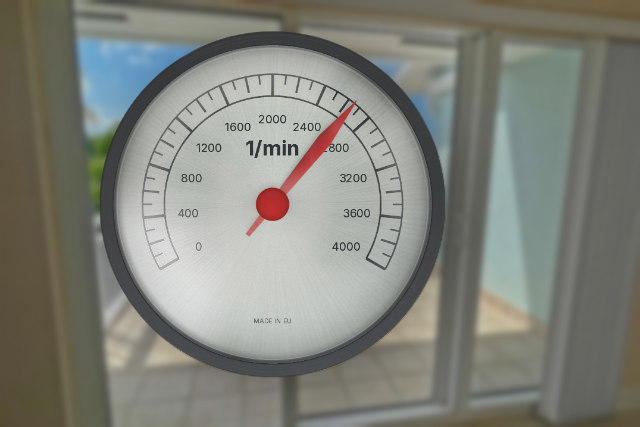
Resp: 2650
